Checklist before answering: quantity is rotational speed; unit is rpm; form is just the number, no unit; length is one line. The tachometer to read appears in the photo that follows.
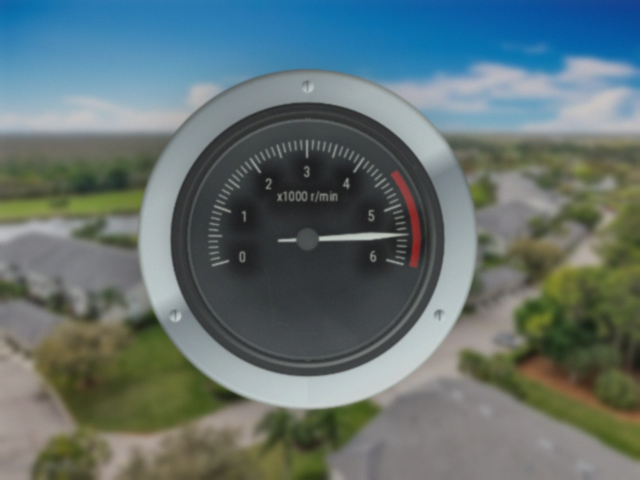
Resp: 5500
